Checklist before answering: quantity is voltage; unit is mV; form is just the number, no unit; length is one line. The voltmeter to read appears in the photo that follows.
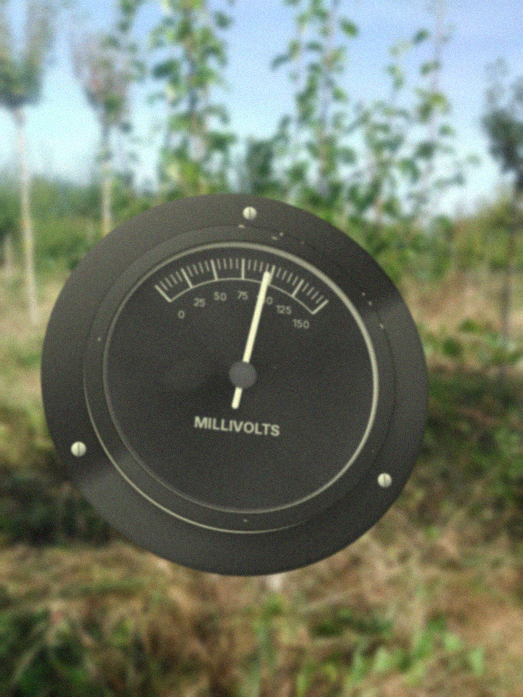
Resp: 95
